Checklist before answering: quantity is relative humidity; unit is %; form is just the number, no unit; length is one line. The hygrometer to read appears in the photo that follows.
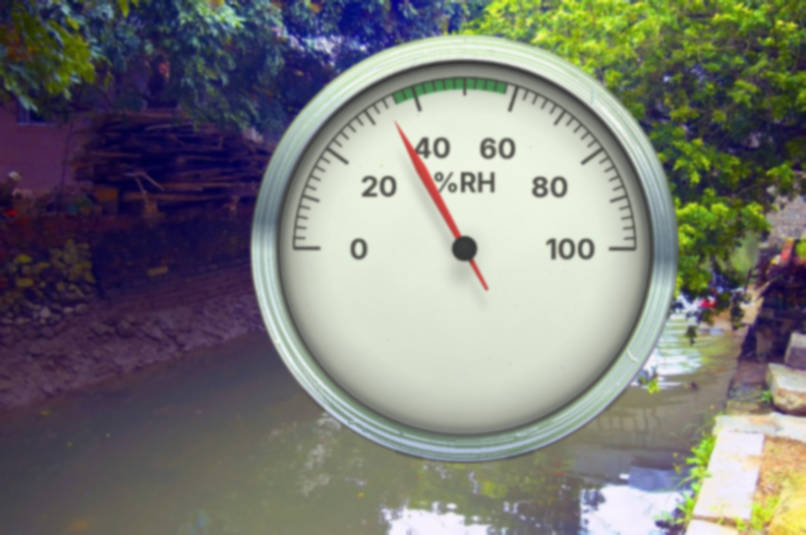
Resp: 34
